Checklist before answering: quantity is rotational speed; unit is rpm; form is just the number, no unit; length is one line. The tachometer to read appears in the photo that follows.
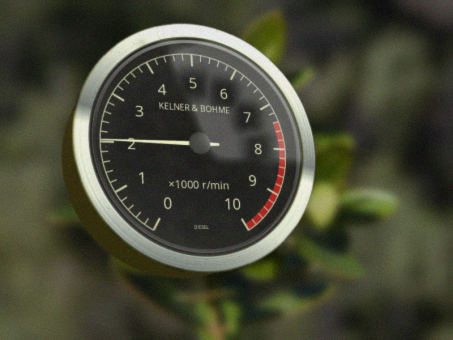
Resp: 2000
